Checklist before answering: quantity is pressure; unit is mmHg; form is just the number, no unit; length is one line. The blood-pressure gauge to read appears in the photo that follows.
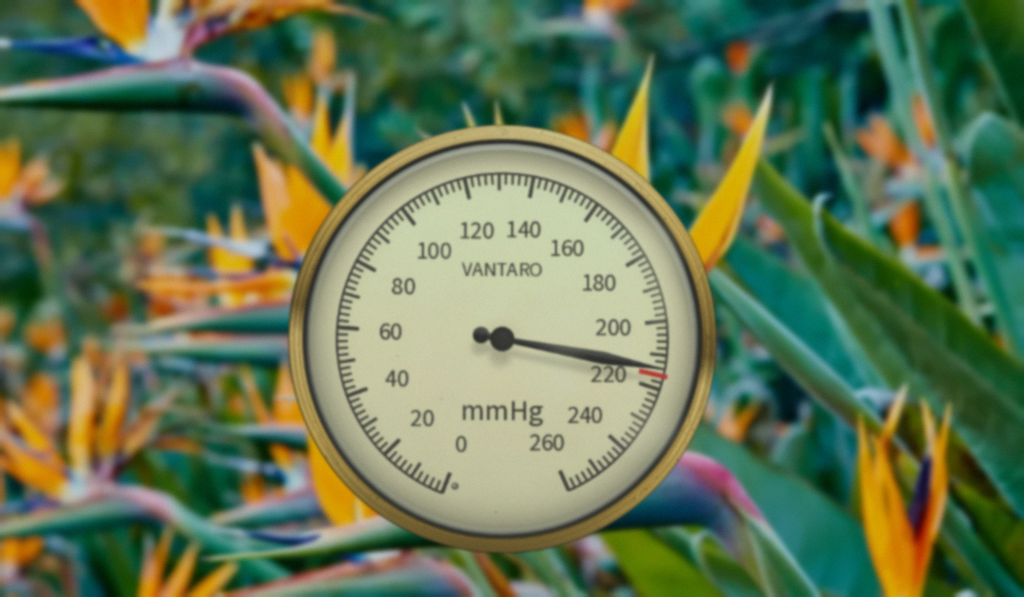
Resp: 214
